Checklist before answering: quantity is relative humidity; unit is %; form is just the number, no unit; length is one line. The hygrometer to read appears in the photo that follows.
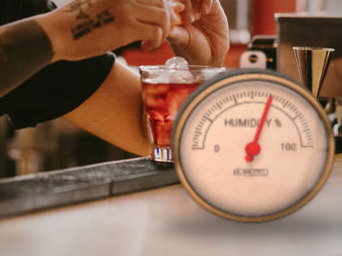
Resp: 60
